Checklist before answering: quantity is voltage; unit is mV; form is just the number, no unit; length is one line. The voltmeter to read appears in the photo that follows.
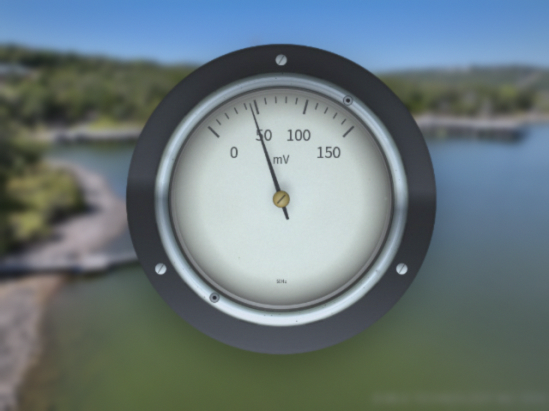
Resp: 45
